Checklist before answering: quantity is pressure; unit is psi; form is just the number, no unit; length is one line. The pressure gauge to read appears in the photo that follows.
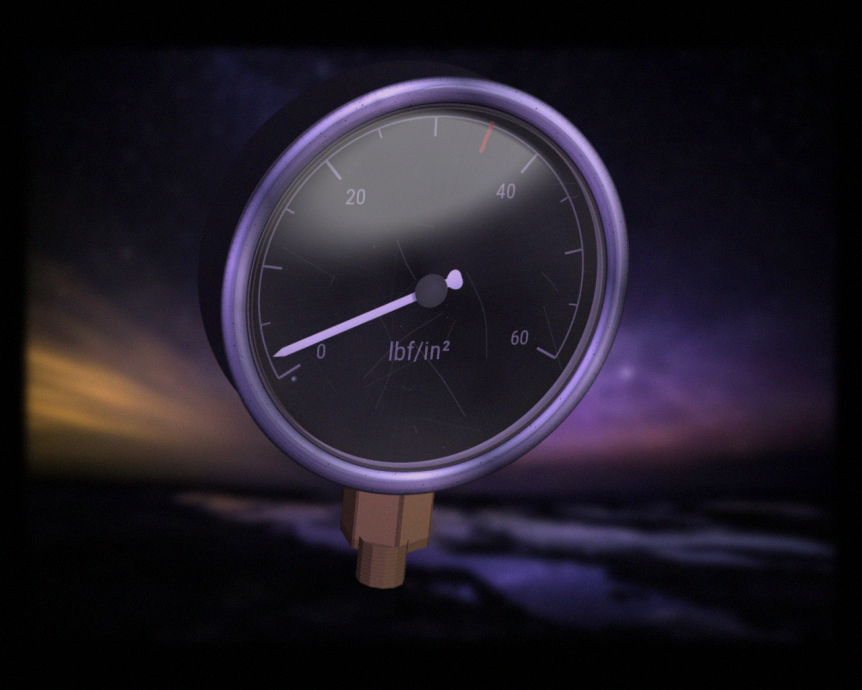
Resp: 2.5
